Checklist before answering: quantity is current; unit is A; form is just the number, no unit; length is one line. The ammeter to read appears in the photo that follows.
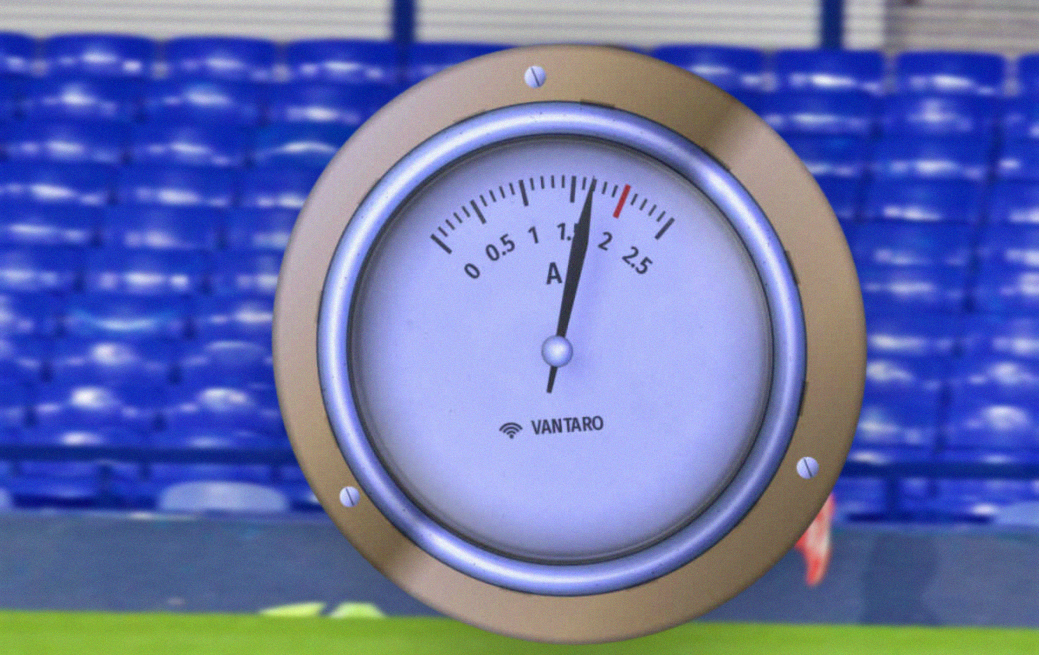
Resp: 1.7
